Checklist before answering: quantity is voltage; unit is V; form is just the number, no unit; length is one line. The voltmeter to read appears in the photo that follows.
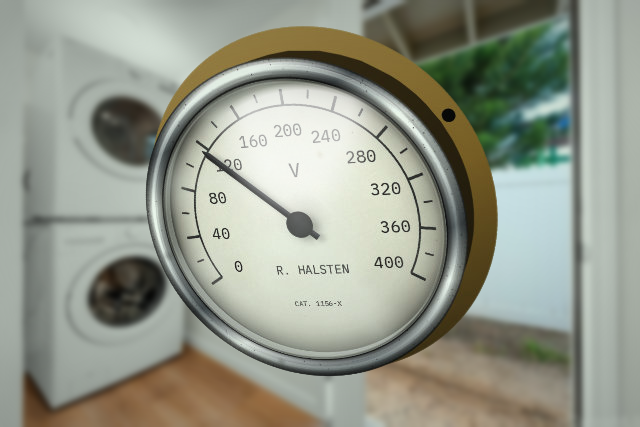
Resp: 120
